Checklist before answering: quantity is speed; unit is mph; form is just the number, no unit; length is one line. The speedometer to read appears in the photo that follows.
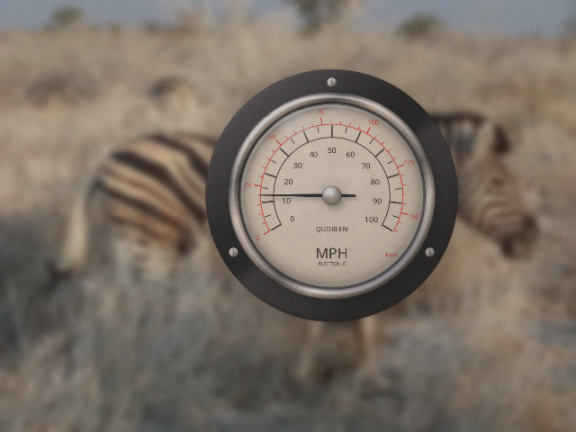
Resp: 12.5
